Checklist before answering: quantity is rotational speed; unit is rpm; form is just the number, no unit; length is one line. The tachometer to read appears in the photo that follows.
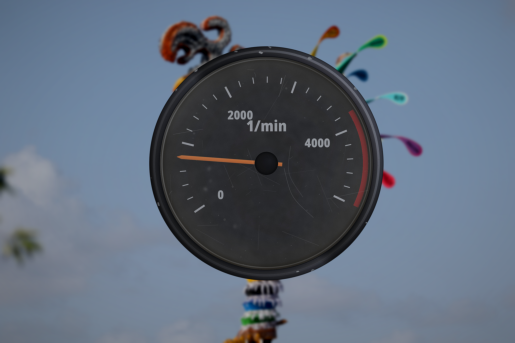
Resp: 800
